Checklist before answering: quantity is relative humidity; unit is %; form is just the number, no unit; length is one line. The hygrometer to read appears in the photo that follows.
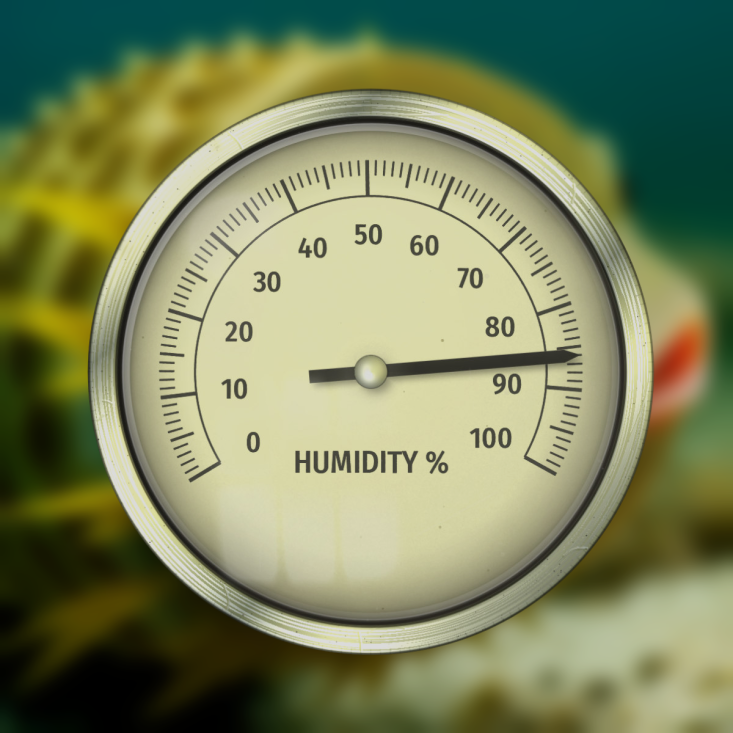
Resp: 86
